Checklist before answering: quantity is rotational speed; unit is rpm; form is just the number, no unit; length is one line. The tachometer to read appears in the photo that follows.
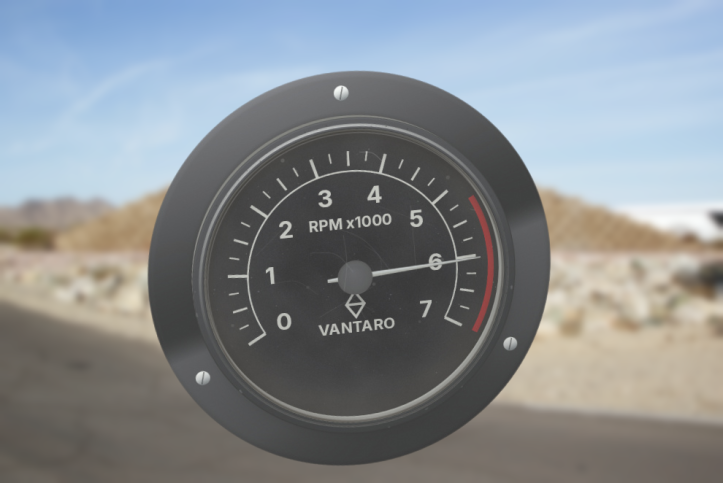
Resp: 6000
